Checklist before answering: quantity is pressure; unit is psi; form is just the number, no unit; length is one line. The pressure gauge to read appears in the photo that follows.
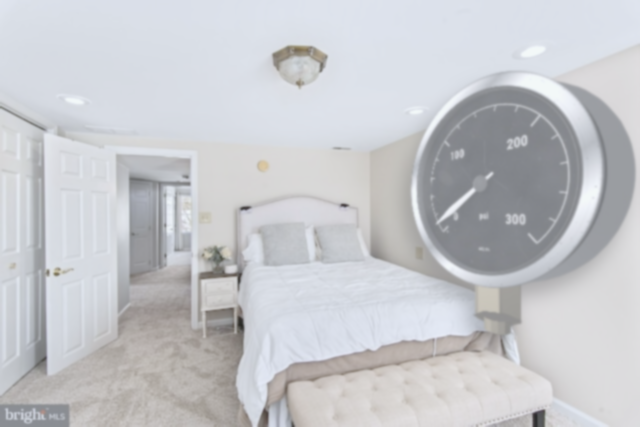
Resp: 10
